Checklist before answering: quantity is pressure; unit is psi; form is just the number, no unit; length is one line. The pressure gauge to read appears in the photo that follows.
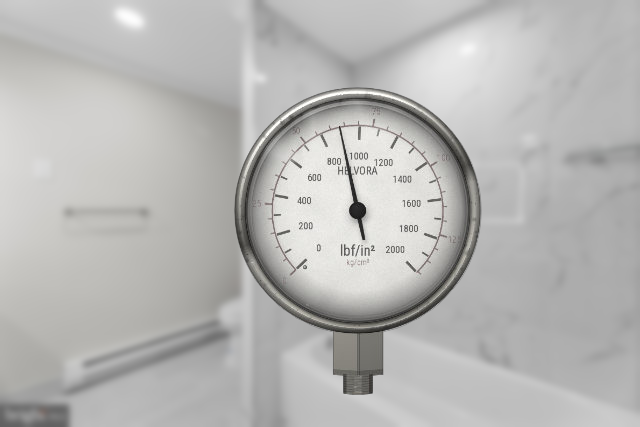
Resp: 900
